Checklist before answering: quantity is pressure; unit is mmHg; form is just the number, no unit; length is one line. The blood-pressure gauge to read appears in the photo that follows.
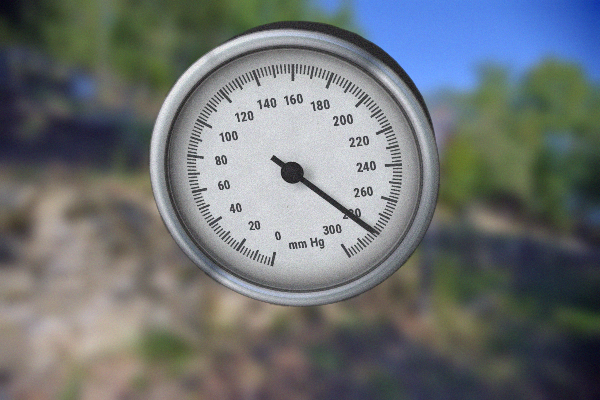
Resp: 280
